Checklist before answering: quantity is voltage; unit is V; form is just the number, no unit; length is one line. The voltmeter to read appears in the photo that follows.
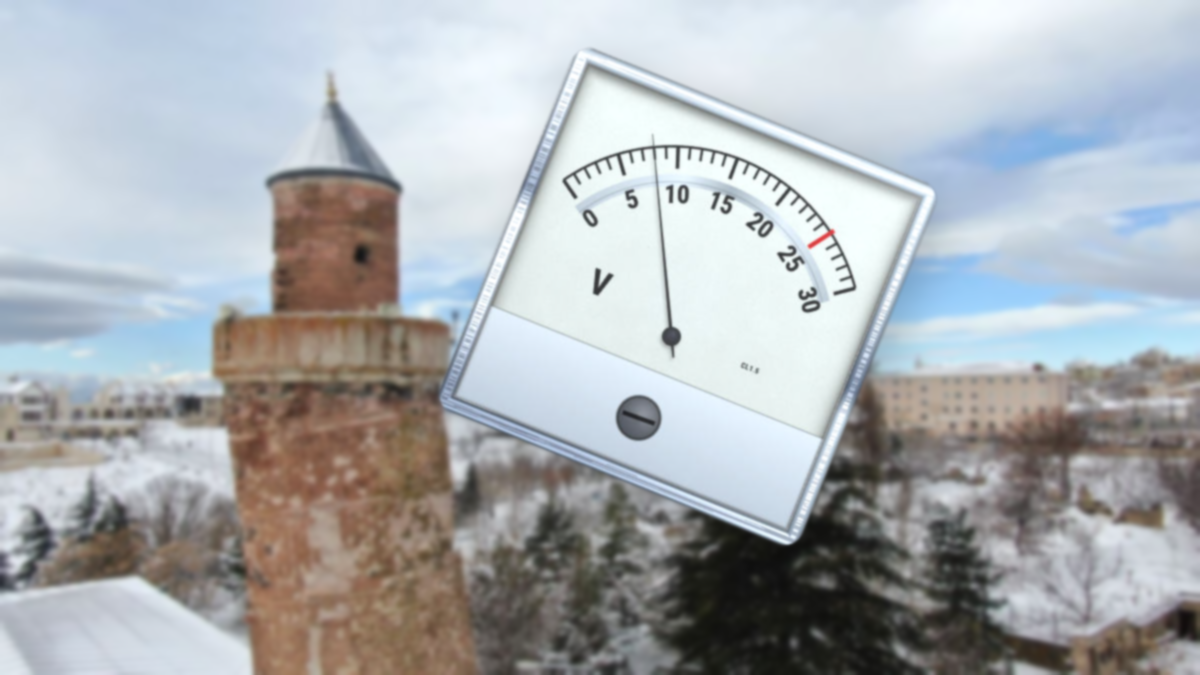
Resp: 8
